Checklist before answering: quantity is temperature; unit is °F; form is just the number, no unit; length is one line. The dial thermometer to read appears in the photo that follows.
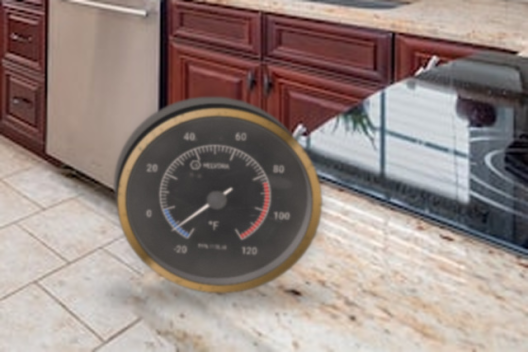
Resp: -10
